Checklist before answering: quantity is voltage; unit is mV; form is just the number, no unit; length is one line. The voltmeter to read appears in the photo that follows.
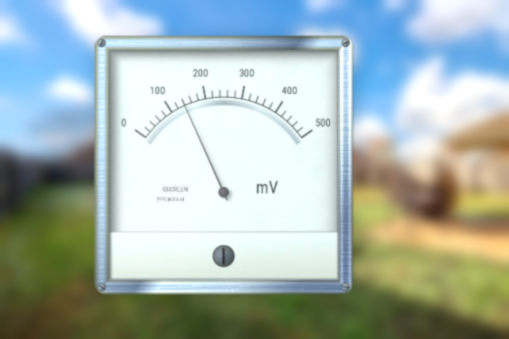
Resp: 140
